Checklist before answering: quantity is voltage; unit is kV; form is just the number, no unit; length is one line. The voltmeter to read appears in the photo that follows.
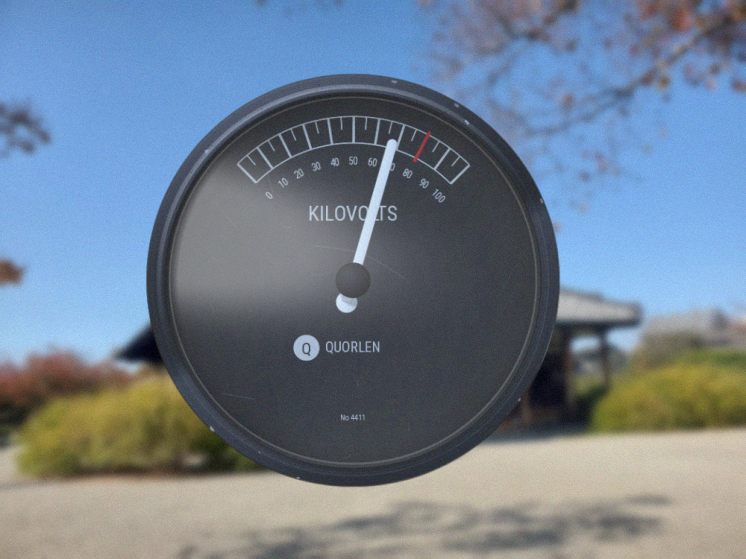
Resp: 67.5
